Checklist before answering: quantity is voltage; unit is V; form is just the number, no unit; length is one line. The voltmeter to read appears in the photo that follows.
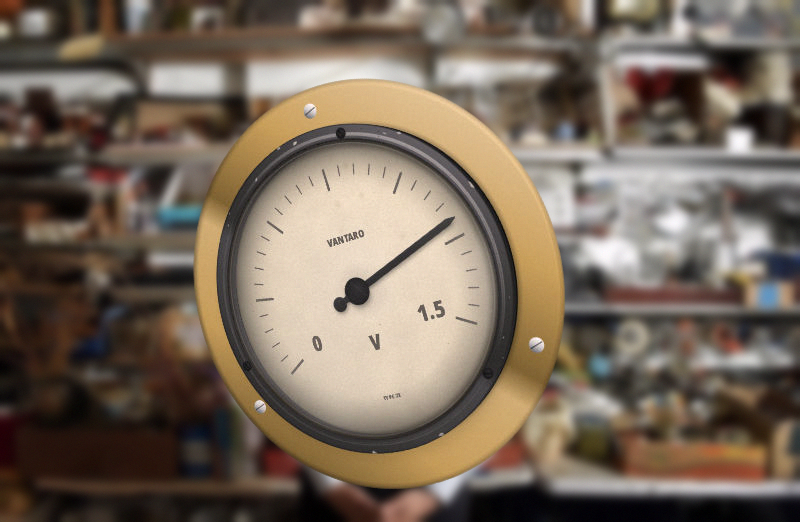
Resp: 1.2
